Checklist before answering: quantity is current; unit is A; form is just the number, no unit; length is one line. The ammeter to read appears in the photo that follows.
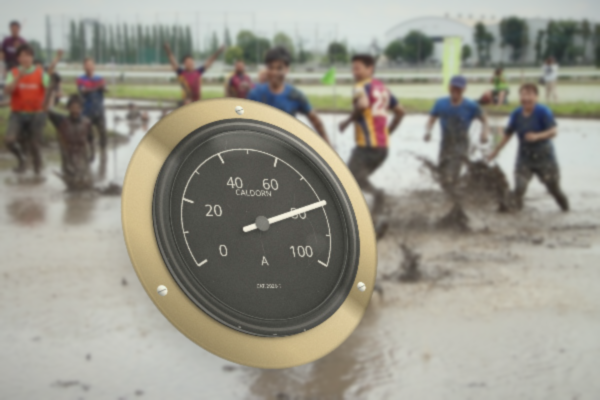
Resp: 80
